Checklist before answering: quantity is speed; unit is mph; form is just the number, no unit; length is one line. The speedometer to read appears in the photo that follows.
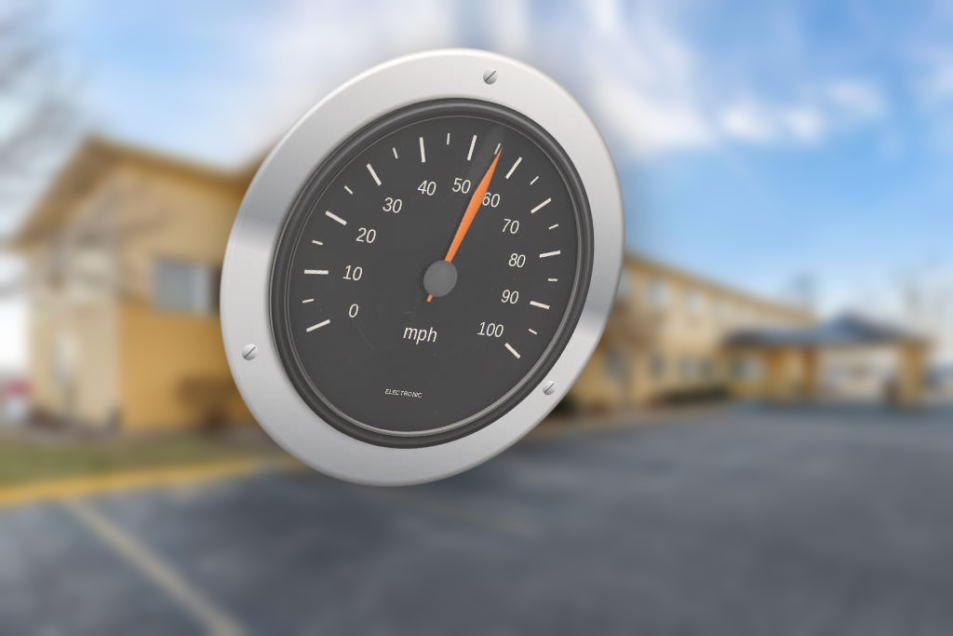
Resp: 55
